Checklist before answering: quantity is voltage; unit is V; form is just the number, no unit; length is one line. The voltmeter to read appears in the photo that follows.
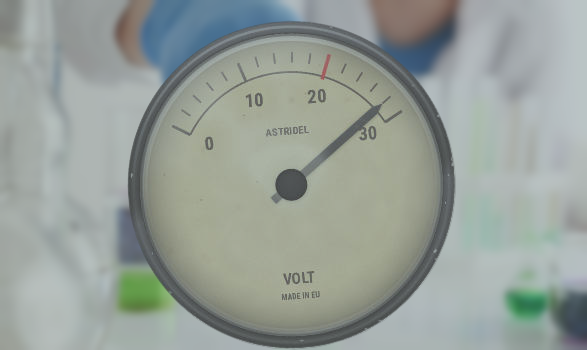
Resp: 28
